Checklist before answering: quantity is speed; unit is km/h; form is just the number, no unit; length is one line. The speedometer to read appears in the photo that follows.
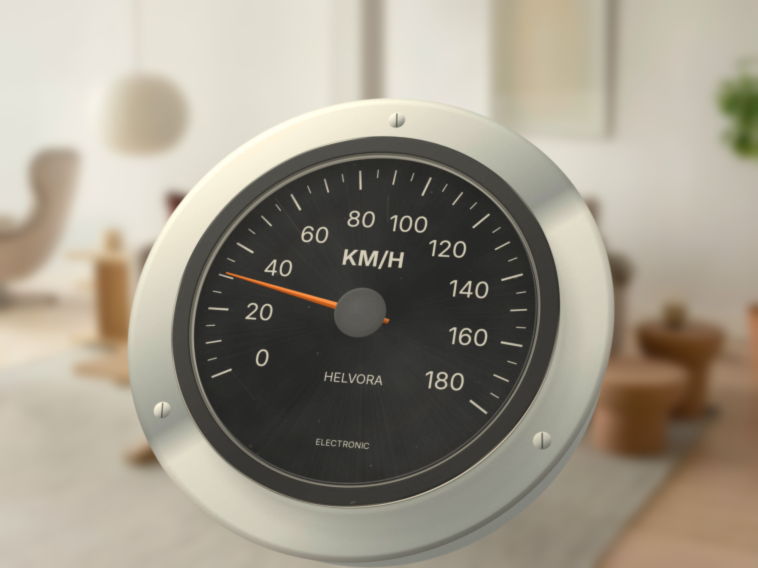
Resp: 30
